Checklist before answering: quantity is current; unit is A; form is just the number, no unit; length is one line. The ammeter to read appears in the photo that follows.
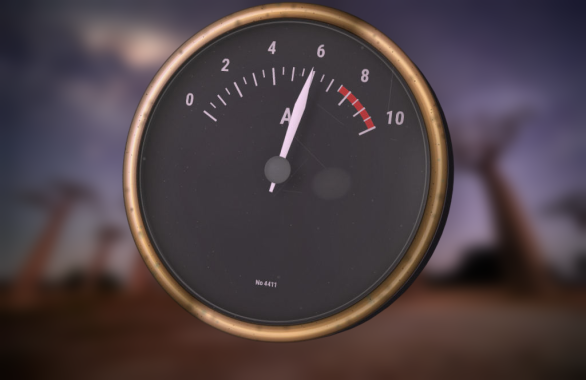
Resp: 6
